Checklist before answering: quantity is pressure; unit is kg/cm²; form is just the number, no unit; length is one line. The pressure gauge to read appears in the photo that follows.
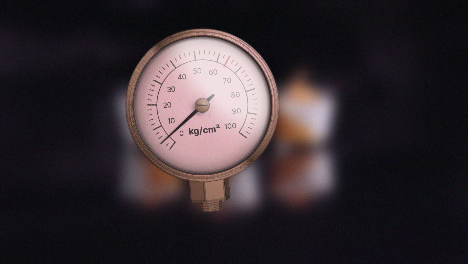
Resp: 4
